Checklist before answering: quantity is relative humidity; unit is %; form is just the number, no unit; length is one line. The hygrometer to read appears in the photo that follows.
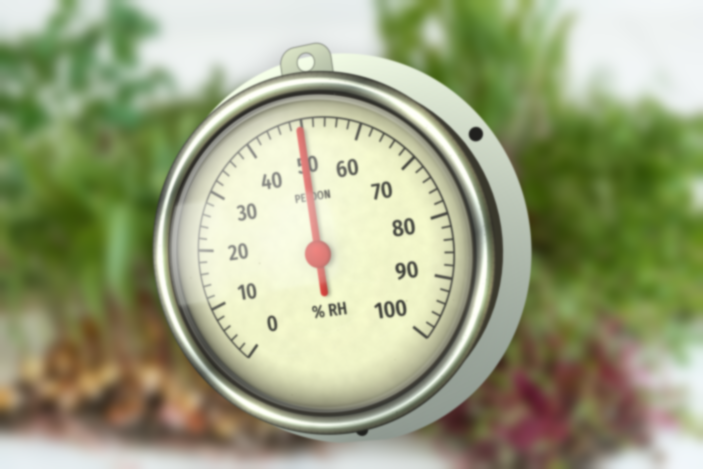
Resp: 50
